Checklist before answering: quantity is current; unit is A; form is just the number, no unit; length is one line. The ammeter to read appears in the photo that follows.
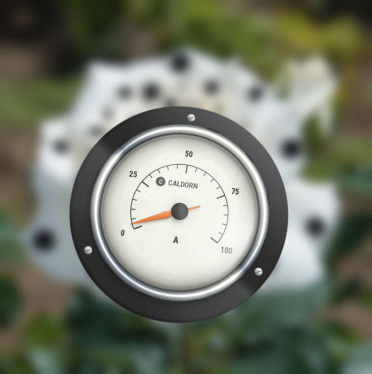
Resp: 2.5
